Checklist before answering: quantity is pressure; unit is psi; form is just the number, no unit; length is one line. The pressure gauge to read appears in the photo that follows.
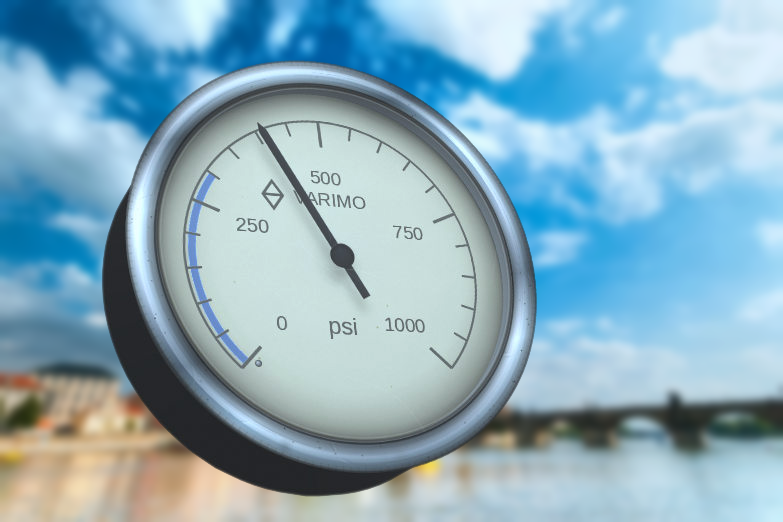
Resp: 400
